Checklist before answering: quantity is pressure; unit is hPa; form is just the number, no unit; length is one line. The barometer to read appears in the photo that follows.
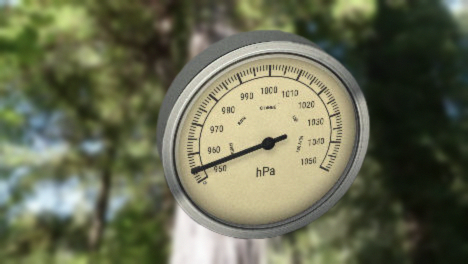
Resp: 955
